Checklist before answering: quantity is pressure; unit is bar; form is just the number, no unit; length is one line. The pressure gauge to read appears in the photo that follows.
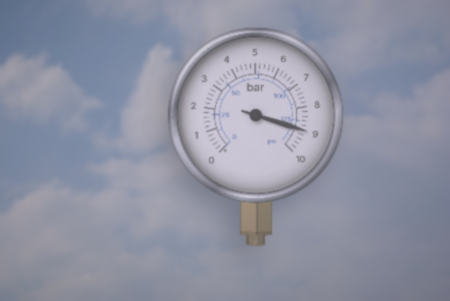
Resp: 9
